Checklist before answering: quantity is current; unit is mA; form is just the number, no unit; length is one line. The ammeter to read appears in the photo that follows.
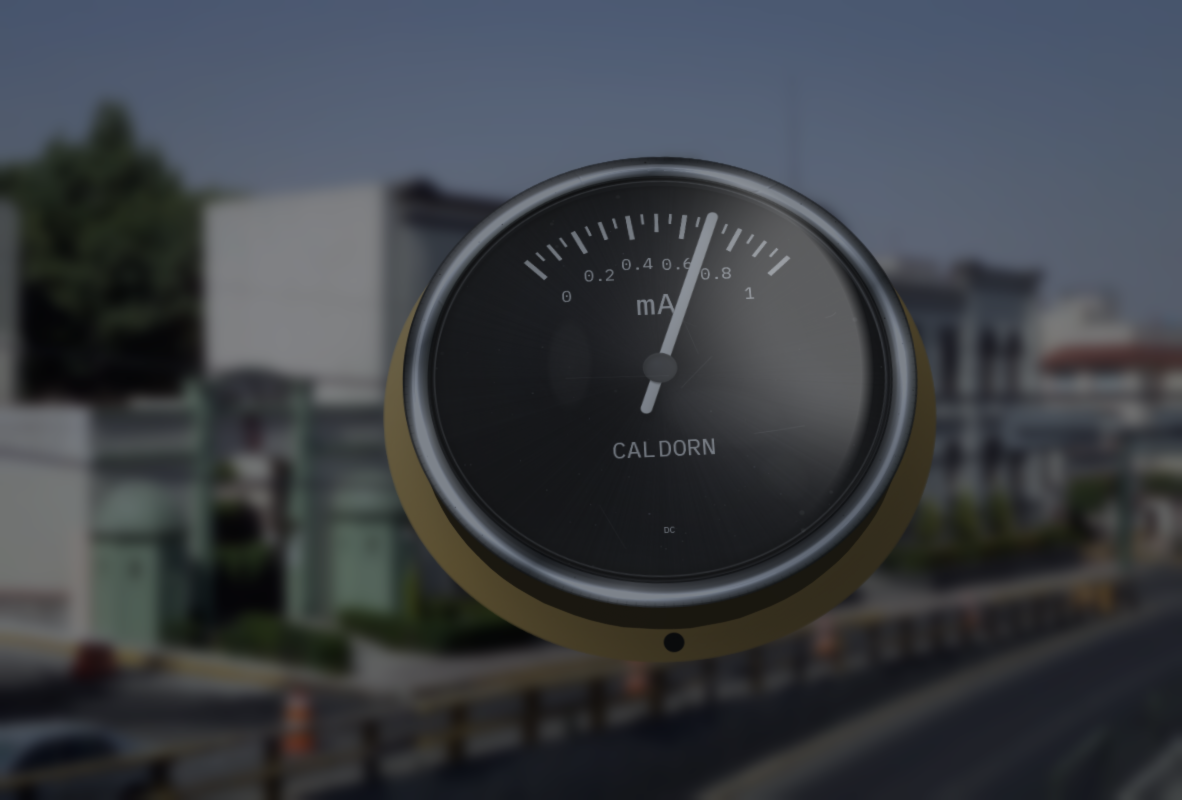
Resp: 0.7
